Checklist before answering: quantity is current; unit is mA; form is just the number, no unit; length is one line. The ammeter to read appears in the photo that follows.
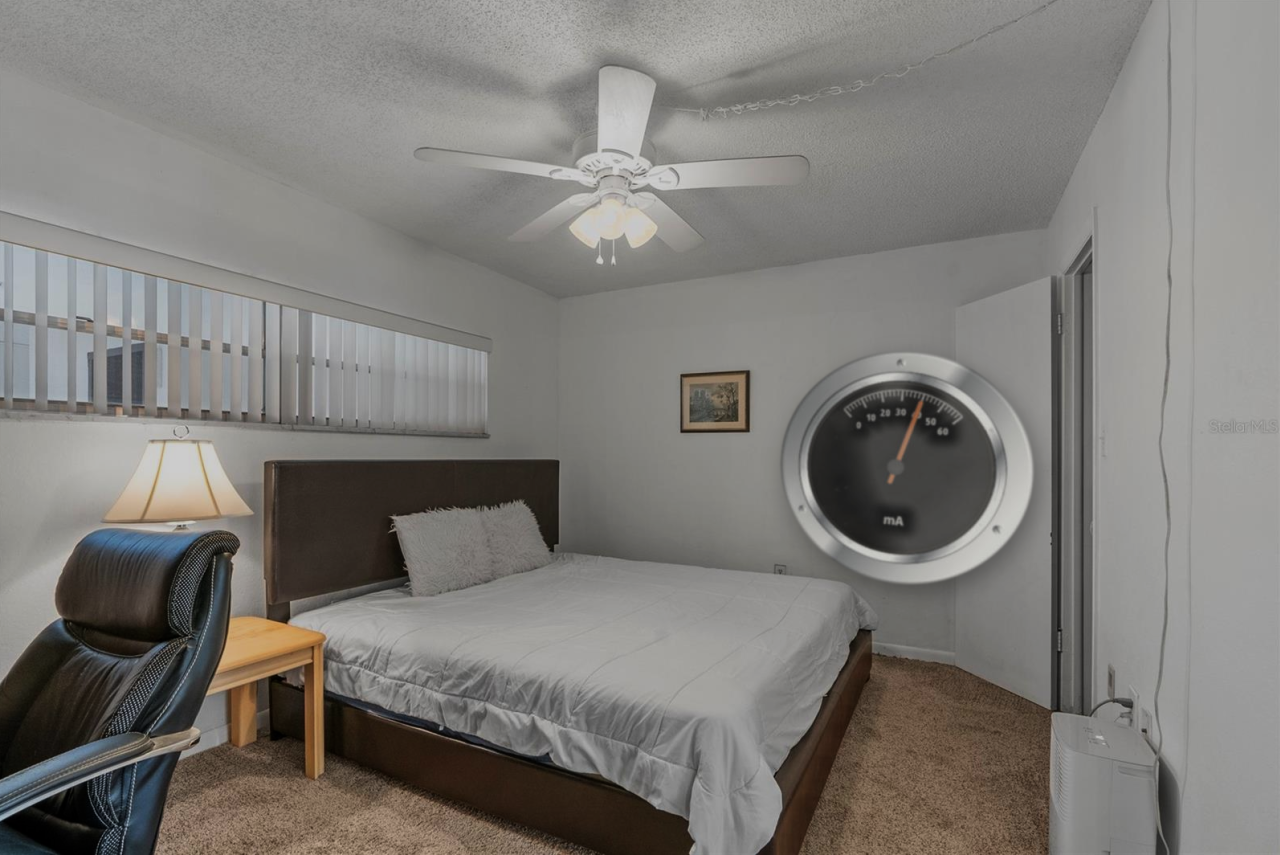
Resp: 40
